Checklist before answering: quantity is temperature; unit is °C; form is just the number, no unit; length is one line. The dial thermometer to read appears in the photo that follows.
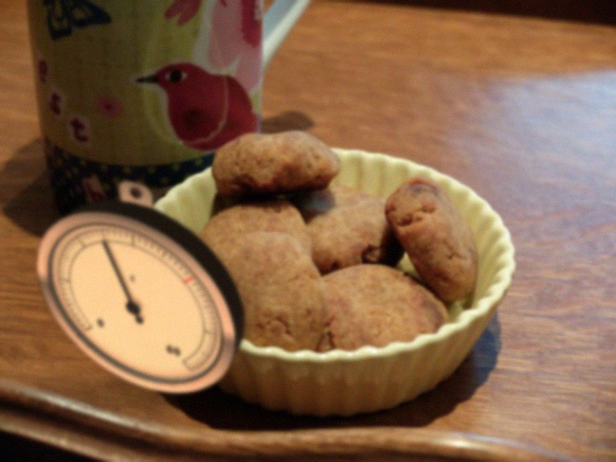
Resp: 25
